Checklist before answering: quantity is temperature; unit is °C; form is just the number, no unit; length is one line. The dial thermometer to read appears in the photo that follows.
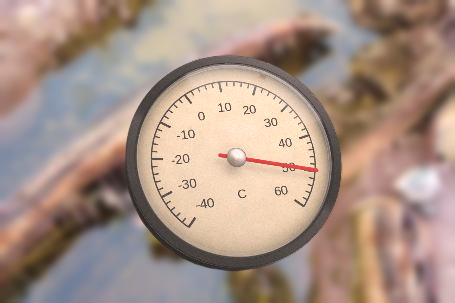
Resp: 50
